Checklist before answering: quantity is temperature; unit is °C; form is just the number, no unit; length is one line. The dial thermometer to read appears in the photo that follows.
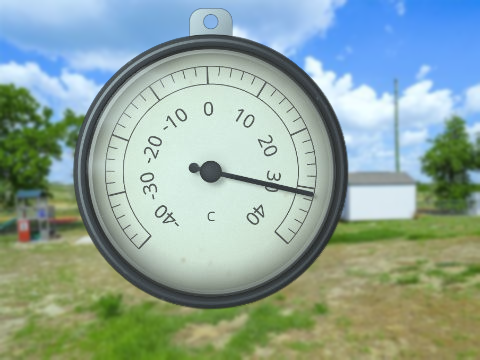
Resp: 31
